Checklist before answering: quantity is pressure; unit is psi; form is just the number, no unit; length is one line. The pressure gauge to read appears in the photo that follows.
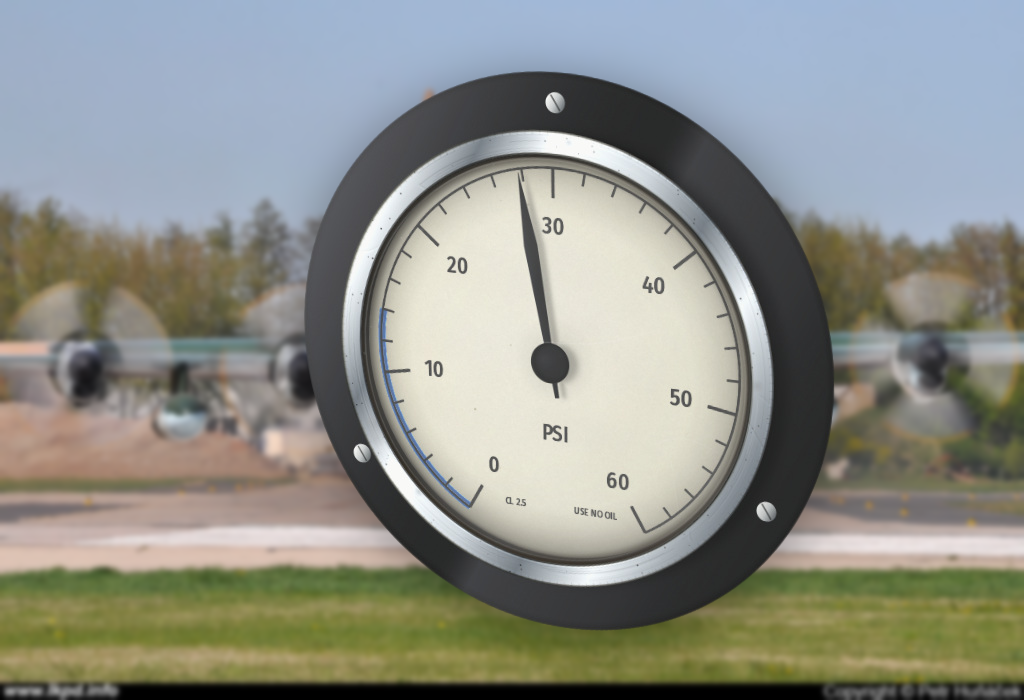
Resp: 28
